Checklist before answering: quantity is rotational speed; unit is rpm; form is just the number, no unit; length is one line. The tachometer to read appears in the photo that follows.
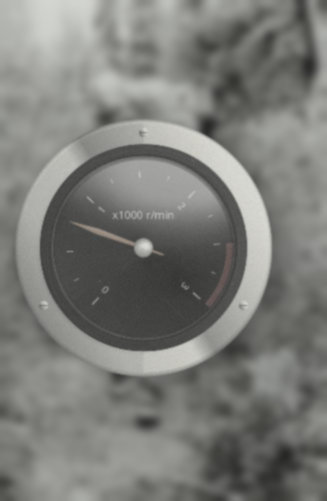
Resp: 750
